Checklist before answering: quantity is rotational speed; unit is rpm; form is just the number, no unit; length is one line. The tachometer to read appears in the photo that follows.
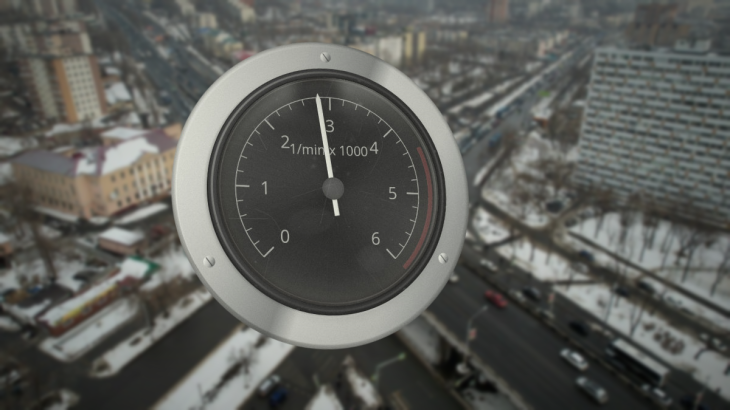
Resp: 2800
